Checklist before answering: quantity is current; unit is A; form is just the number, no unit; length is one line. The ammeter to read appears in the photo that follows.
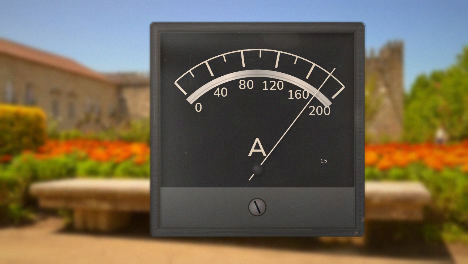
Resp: 180
